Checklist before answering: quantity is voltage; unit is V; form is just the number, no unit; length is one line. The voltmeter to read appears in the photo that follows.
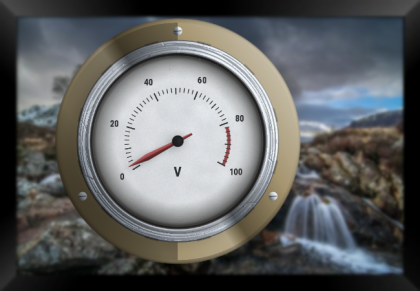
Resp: 2
